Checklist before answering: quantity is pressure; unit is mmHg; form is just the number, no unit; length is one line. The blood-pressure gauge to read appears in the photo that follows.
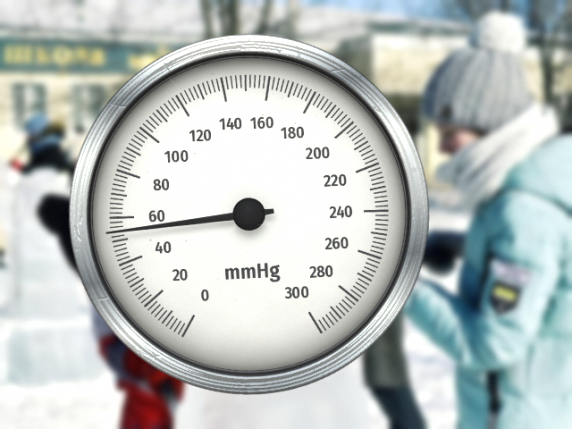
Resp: 54
